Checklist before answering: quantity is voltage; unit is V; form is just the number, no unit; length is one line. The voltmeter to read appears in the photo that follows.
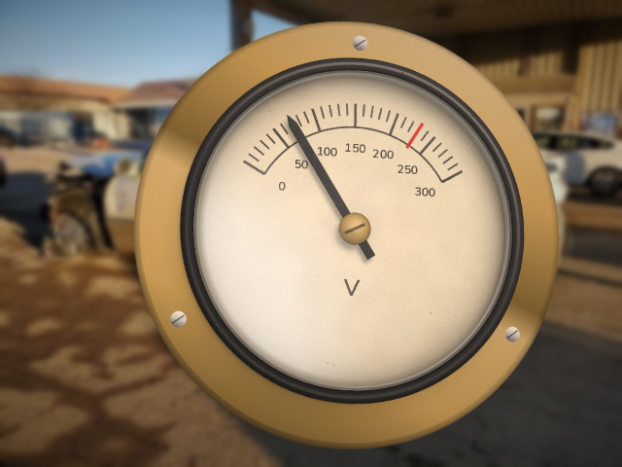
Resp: 70
